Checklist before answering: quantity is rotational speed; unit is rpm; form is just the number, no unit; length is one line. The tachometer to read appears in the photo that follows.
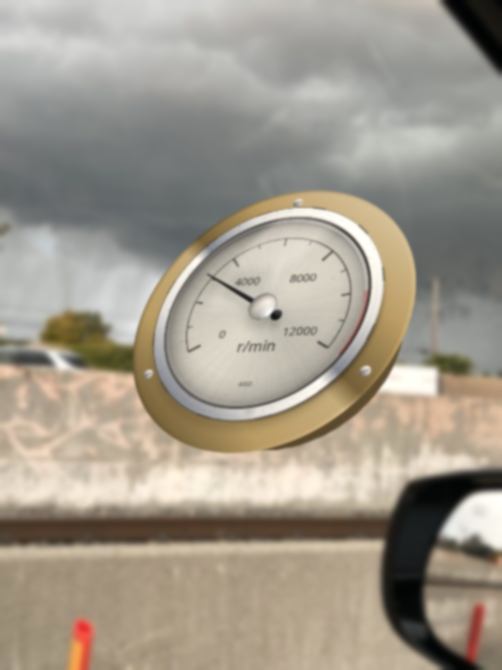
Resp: 3000
